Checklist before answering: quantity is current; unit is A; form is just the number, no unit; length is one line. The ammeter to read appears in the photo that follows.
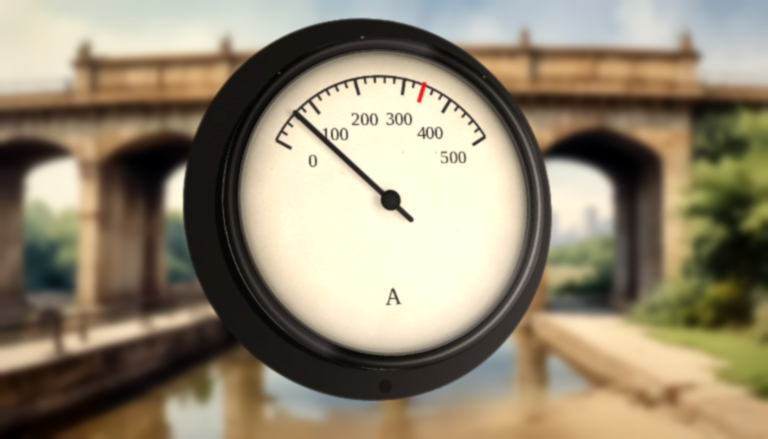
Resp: 60
